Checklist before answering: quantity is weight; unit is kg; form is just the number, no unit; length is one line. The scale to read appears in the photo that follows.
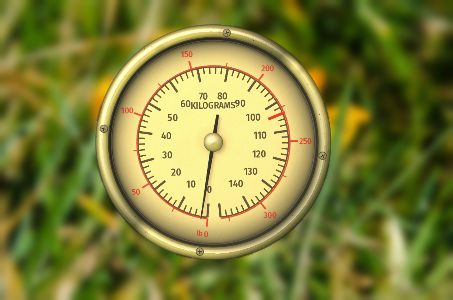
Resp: 2
